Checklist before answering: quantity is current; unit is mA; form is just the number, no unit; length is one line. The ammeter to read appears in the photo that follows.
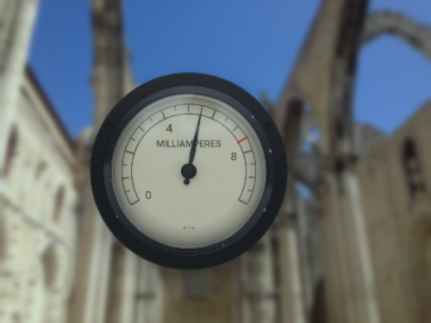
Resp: 5.5
